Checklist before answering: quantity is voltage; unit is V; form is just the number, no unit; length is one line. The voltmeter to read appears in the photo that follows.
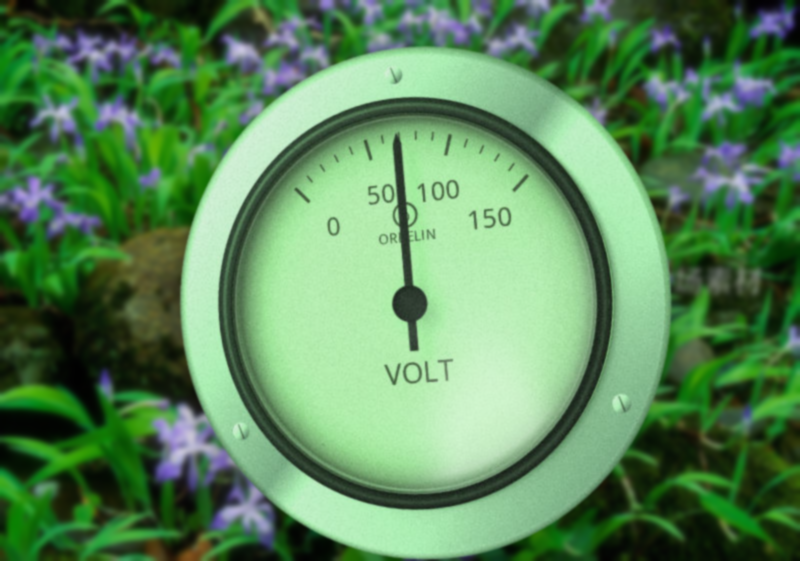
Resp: 70
